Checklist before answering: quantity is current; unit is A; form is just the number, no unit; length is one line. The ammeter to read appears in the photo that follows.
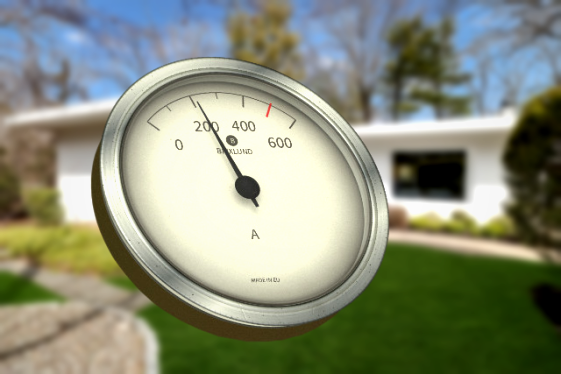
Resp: 200
